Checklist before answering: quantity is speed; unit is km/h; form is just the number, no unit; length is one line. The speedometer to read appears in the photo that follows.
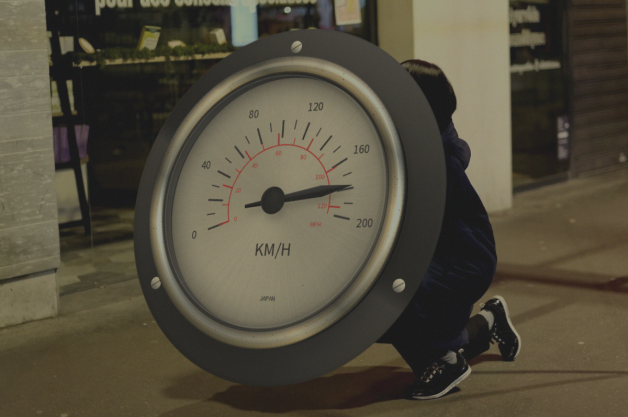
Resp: 180
